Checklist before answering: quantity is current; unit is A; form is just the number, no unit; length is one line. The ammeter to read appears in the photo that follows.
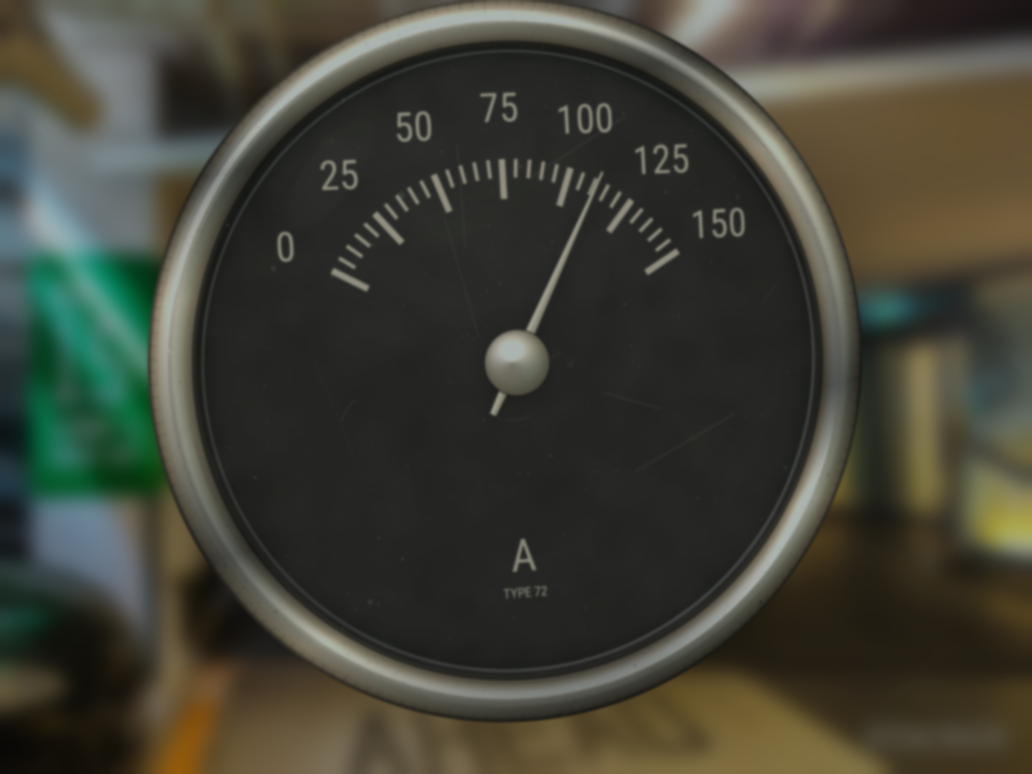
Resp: 110
